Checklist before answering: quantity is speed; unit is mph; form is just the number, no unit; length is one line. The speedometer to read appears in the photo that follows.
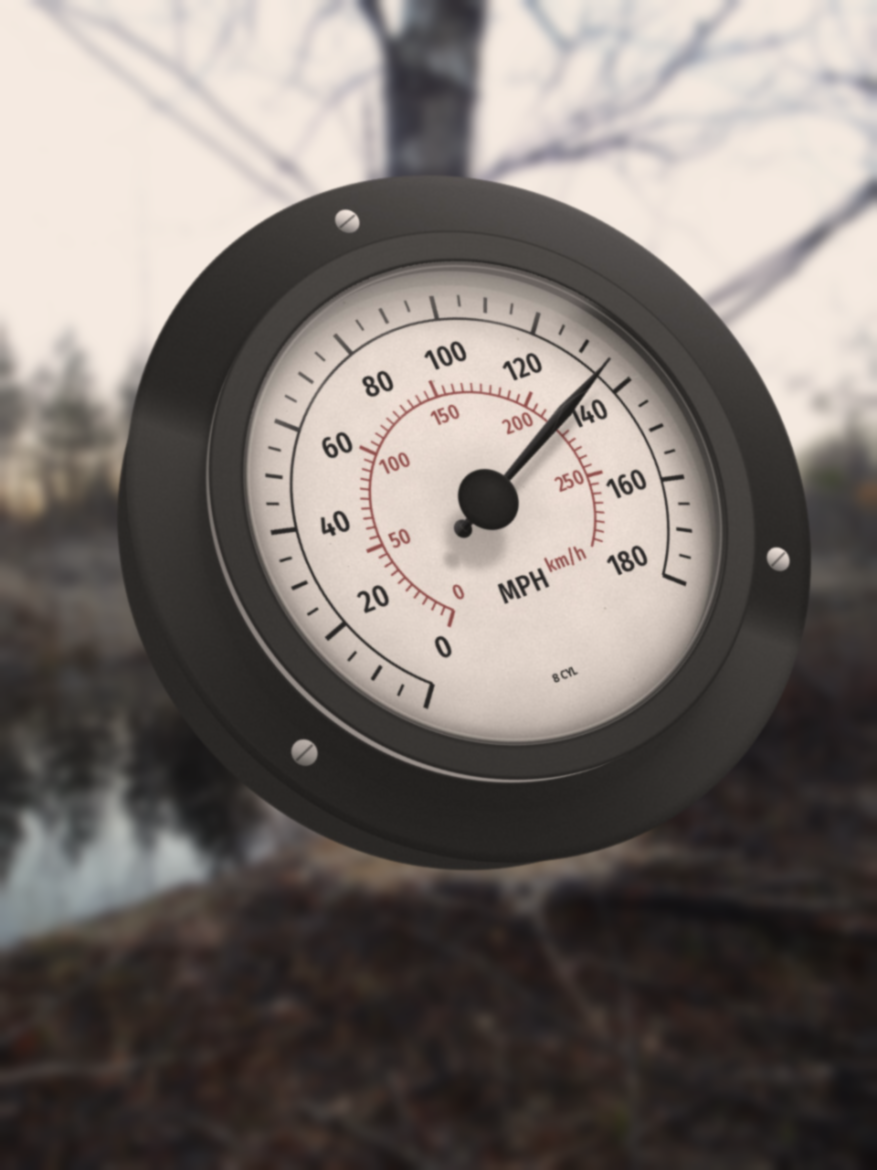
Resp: 135
